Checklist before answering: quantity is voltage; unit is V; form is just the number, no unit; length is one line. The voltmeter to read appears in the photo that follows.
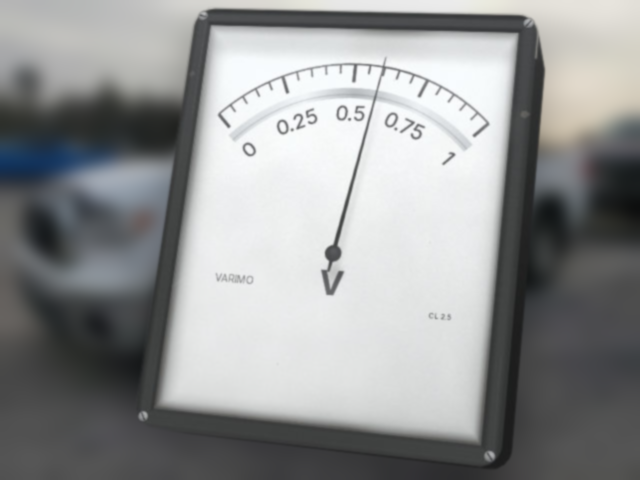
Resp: 0.6
